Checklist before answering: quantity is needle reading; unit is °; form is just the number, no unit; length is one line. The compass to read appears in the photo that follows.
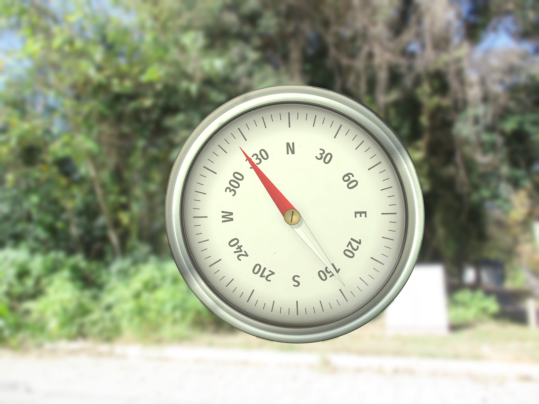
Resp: 325
